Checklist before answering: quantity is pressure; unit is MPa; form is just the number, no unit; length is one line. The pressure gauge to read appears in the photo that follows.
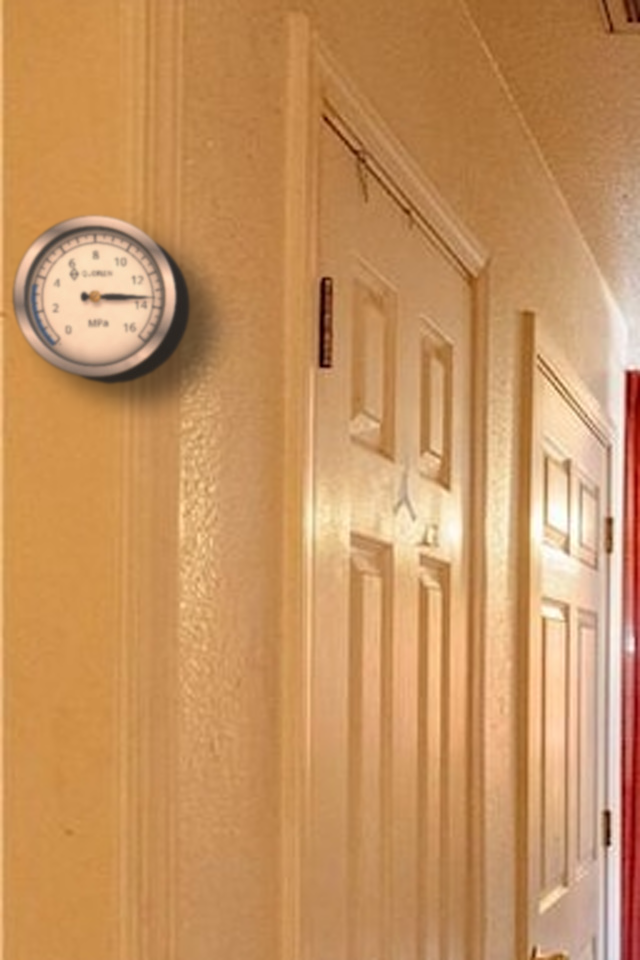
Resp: 13.5
